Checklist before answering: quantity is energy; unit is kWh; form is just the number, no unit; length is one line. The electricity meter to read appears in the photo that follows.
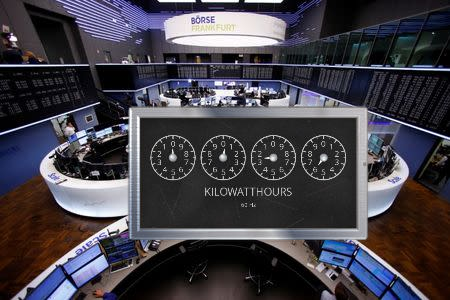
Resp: 26
